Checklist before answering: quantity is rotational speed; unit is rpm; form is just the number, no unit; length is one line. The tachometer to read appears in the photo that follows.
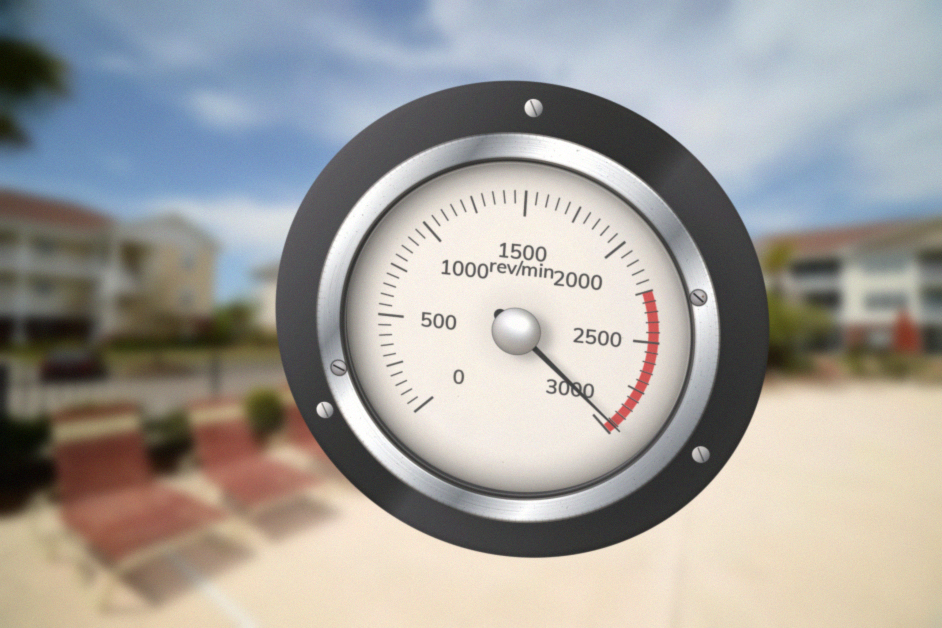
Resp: 2950
